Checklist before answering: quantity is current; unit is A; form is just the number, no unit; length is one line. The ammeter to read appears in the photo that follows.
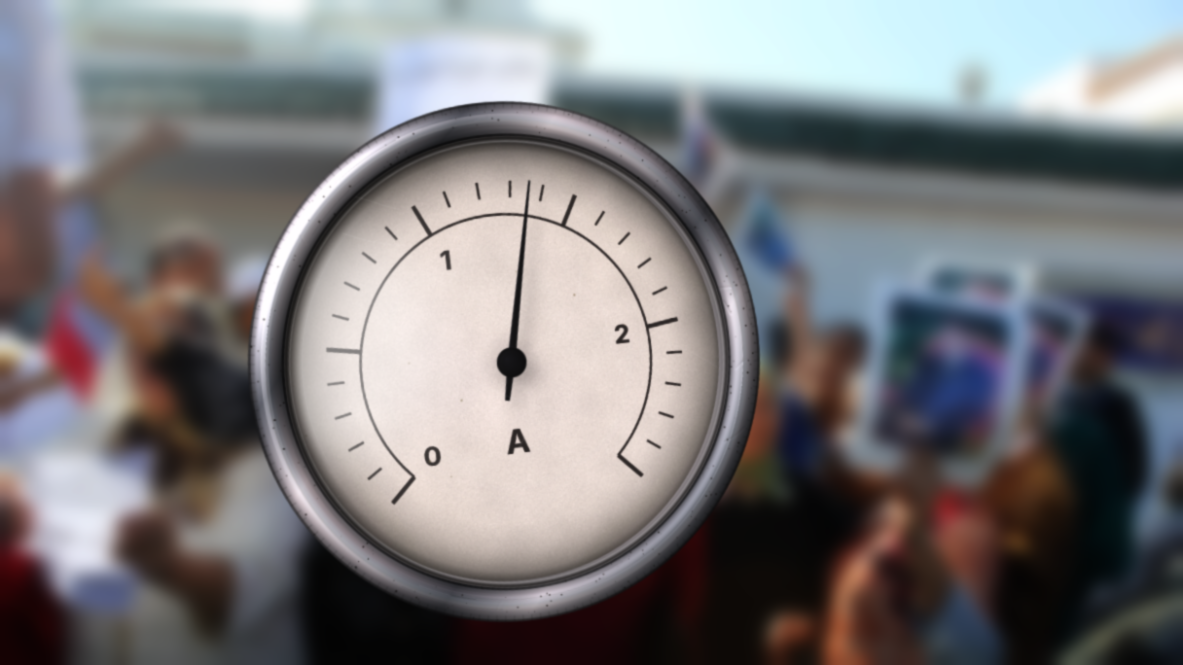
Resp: 1.35
